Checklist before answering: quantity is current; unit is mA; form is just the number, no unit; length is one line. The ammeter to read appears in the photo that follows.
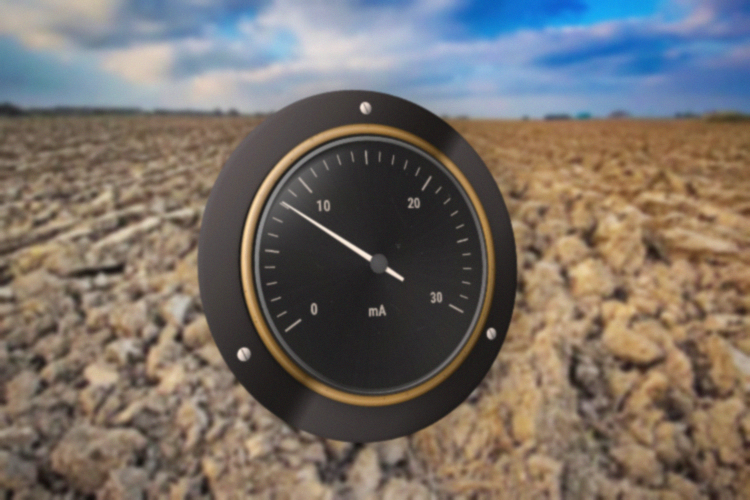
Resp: 8
